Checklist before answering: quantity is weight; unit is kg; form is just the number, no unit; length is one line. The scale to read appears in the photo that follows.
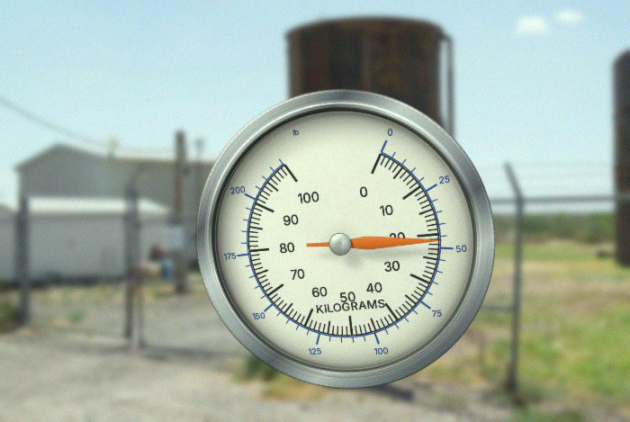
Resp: 21
